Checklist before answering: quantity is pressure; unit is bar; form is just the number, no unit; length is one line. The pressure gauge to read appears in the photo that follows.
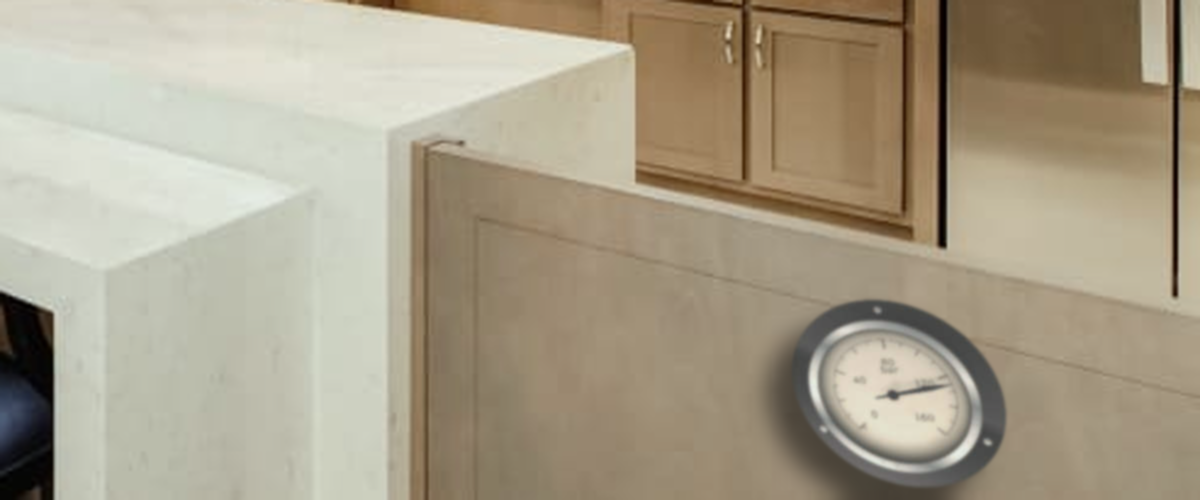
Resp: 125
